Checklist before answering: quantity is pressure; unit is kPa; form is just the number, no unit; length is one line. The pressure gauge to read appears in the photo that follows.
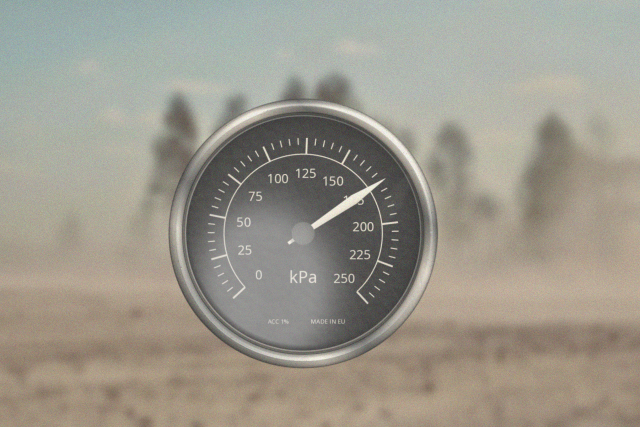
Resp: 175
